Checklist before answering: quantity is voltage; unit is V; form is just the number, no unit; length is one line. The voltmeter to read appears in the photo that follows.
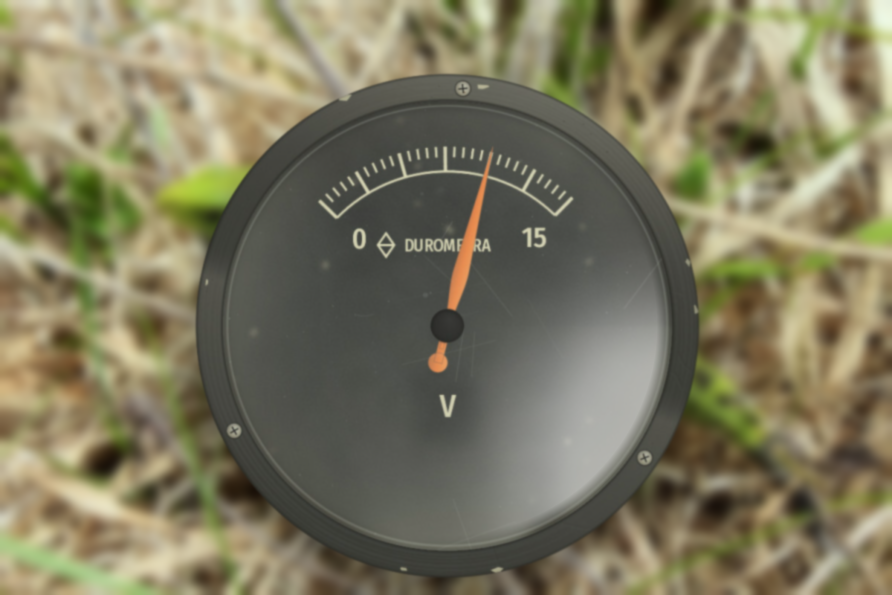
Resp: 10
